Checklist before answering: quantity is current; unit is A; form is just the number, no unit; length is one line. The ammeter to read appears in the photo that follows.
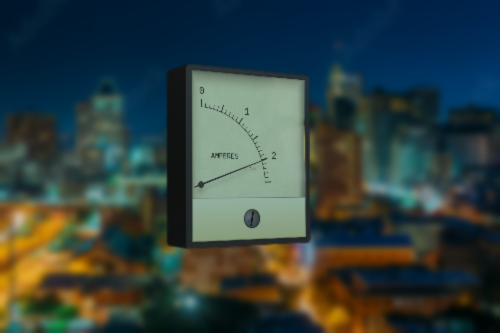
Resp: 2
